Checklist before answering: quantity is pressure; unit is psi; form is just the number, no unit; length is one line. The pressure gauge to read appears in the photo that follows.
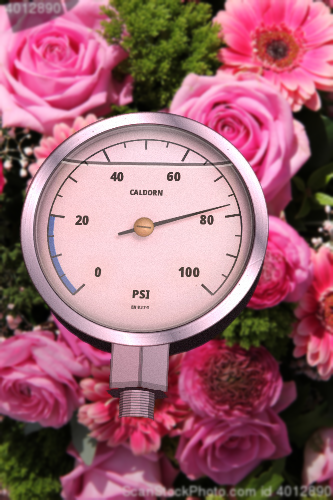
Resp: 77.5
